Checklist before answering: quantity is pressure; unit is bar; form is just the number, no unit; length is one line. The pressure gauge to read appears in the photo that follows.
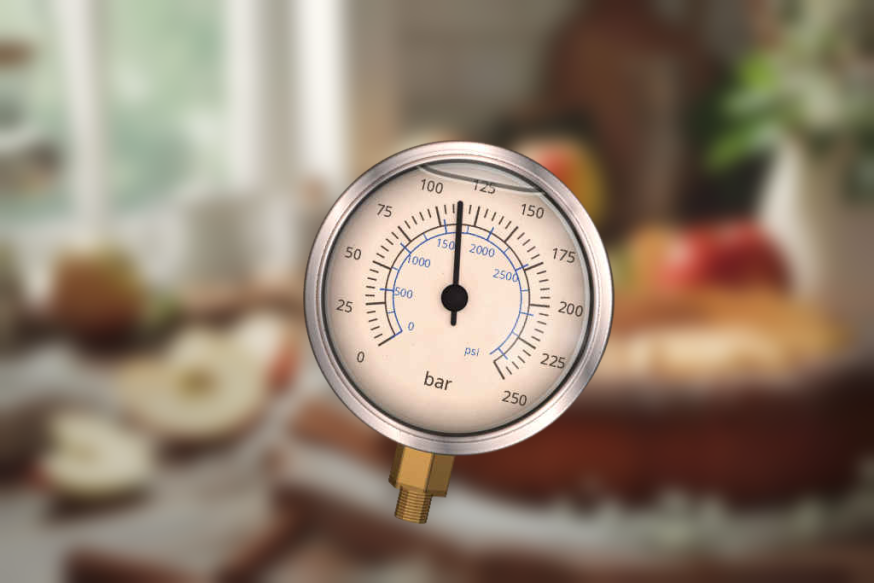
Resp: 115
